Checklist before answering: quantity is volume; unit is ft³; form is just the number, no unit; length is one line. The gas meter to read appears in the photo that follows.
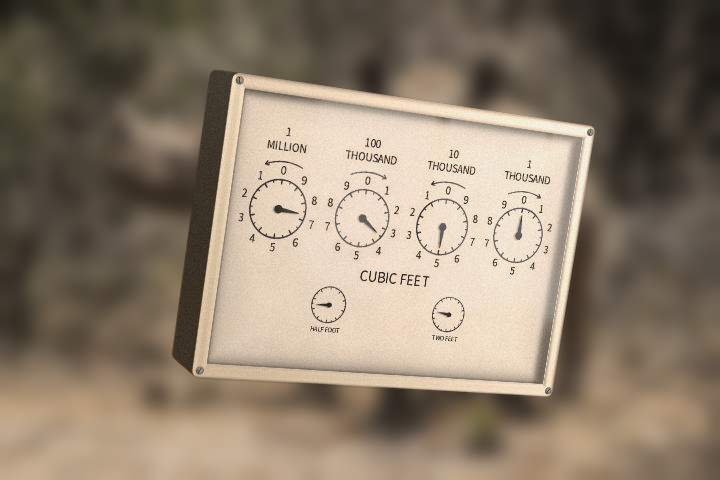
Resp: 735000
